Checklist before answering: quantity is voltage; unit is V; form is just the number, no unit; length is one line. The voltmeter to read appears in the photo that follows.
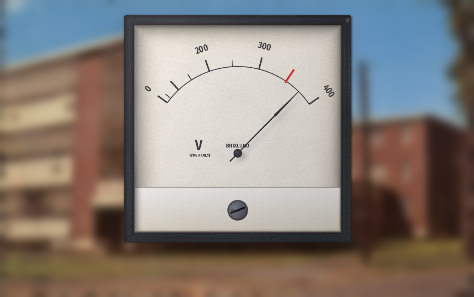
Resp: 375
